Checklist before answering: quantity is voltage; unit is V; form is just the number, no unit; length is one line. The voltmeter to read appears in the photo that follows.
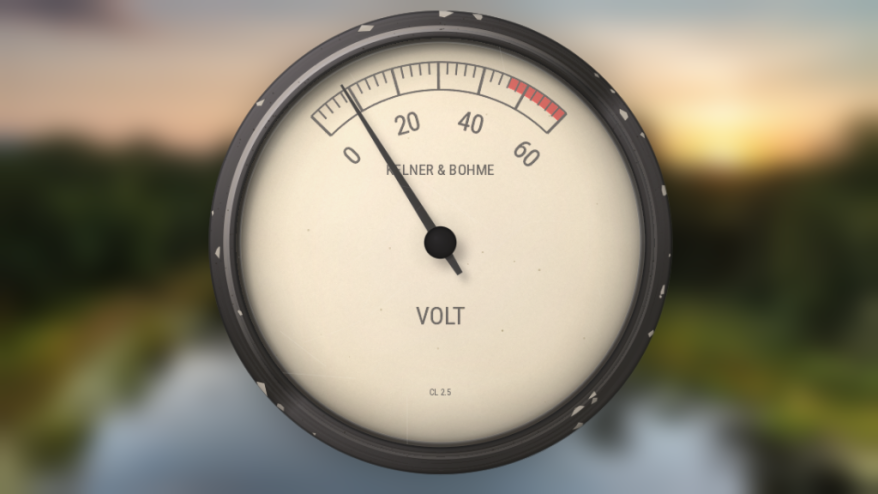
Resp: 9
